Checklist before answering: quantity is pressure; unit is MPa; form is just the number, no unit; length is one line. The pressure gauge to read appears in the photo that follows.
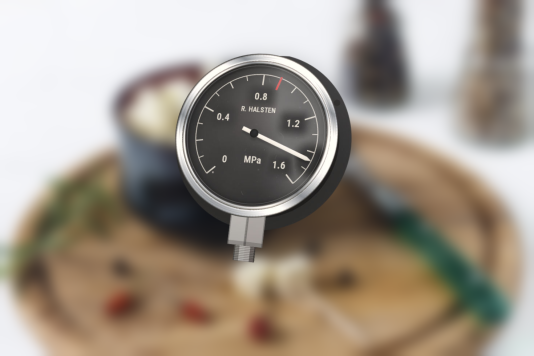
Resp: 1.45
